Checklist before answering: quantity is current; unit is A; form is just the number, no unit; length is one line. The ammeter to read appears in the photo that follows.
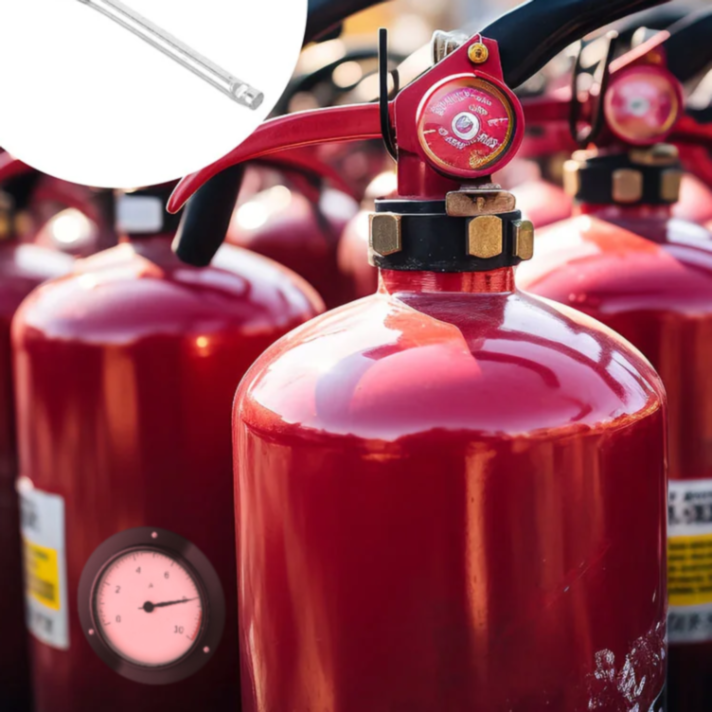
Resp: 8
